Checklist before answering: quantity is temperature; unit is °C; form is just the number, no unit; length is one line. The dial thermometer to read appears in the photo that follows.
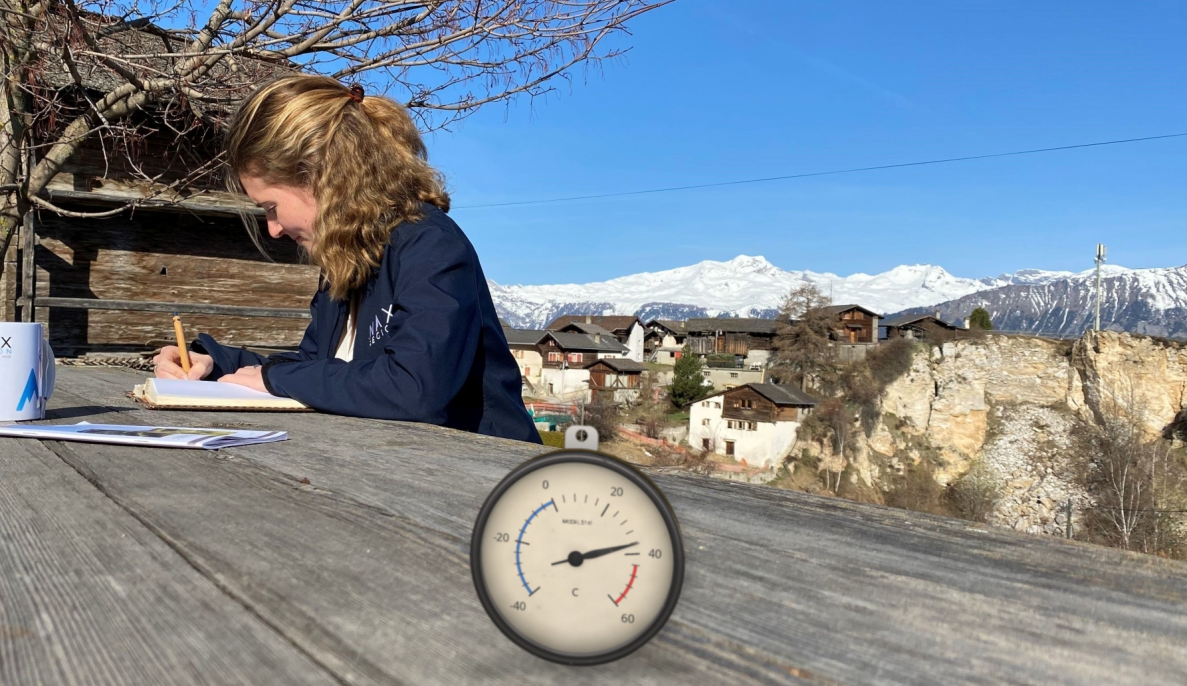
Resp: 36
